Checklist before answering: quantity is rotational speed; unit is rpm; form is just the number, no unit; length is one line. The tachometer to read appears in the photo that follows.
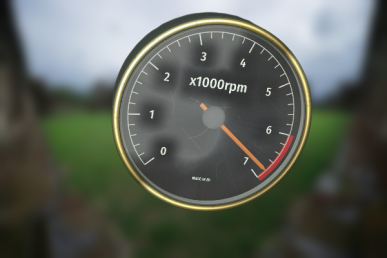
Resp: 6800
